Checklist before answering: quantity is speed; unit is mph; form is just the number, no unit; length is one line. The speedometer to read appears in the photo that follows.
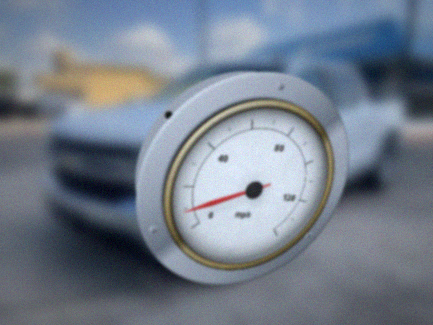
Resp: 10
